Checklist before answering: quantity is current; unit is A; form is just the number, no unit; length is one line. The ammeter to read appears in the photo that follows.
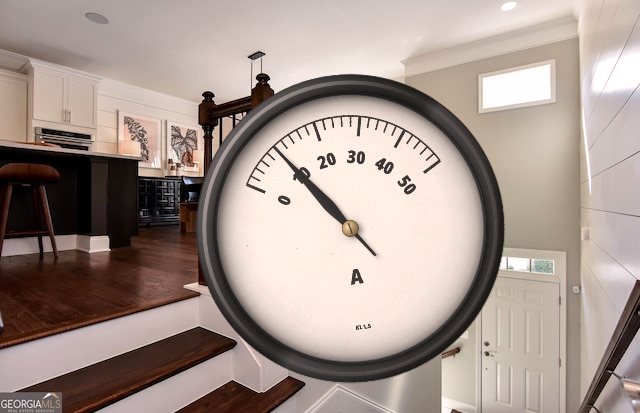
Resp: 10
